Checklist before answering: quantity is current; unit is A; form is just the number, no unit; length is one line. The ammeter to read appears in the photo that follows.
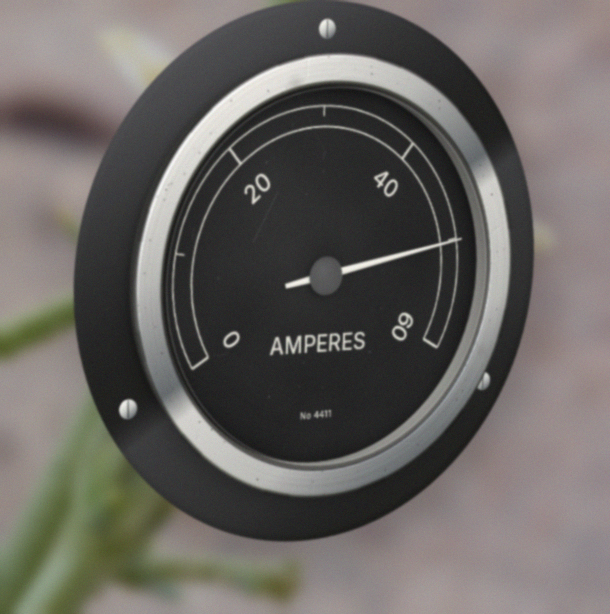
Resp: 50
